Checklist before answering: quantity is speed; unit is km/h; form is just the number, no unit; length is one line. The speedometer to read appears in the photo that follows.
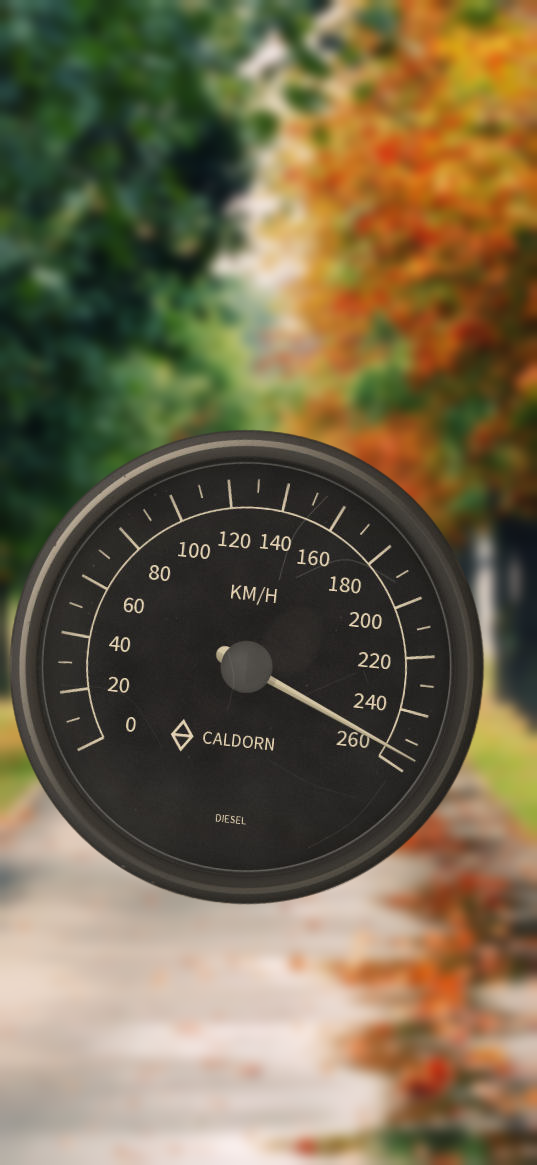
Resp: 255
